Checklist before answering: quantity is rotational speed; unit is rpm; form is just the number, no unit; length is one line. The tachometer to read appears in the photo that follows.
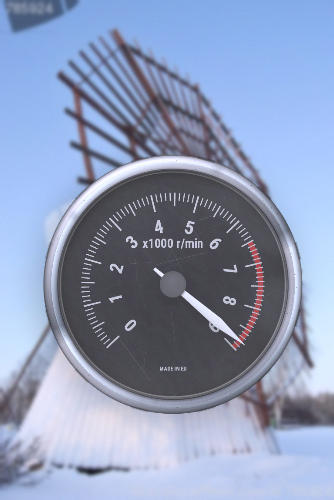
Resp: 8800
